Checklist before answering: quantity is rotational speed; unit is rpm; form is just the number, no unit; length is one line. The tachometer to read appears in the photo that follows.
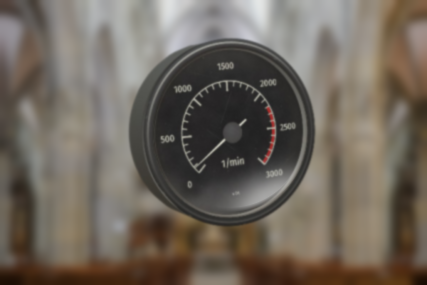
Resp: 100
